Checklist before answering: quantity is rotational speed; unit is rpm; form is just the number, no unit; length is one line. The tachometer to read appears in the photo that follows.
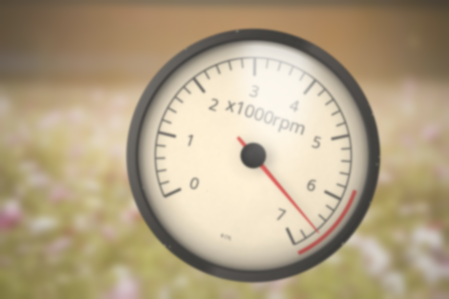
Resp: 6600
